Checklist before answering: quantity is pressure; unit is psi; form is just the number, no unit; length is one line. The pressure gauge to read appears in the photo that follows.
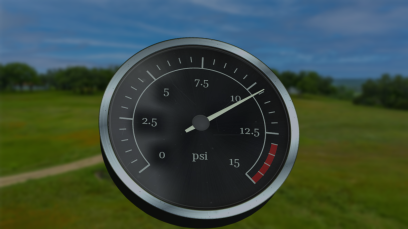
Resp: 10.5
